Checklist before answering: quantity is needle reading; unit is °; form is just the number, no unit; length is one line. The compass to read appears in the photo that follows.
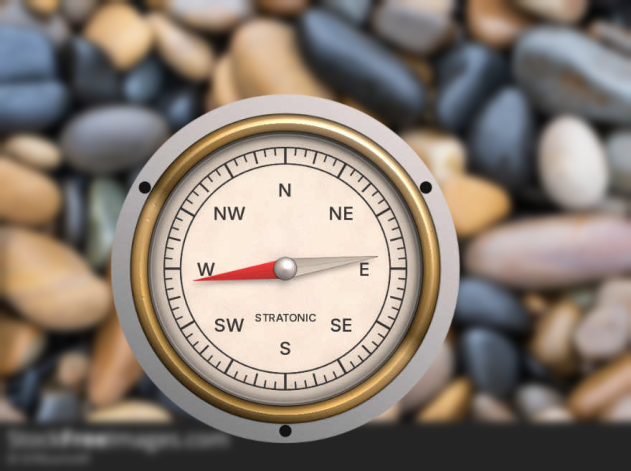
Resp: 262.5
